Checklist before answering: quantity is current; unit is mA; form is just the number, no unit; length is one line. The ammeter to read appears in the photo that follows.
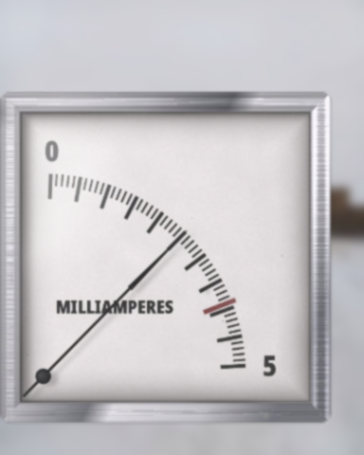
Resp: 2.5
